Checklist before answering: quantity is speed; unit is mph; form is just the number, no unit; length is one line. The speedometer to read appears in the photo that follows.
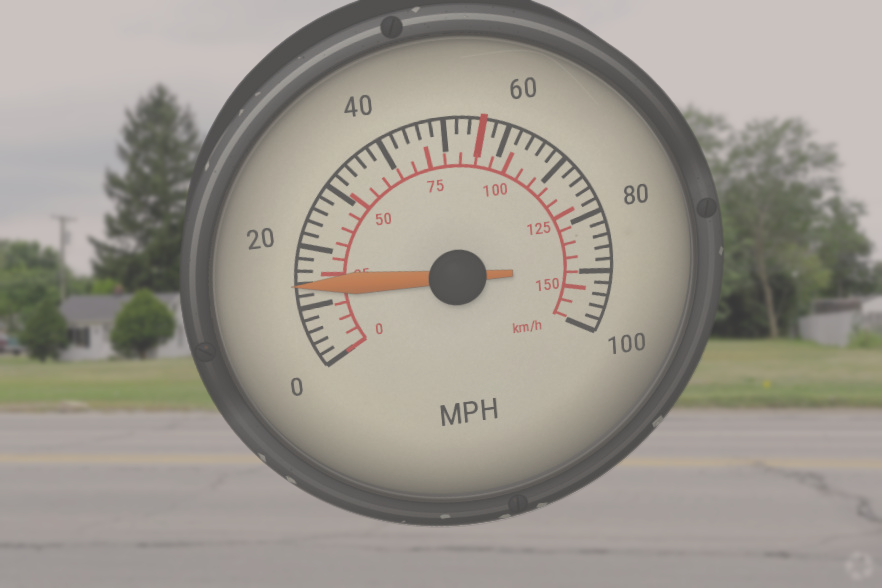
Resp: 14
